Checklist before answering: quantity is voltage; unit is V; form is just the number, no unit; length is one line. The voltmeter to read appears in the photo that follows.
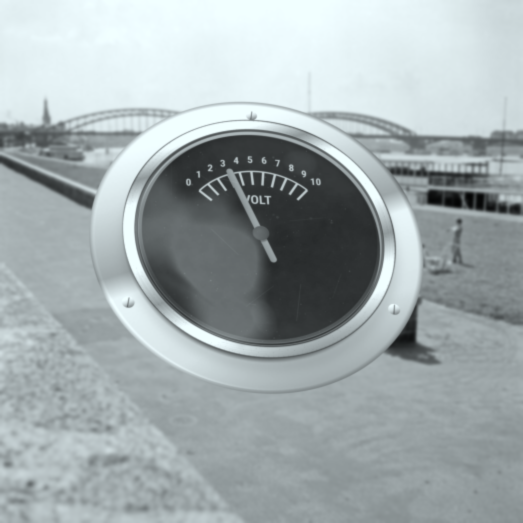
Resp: 3
